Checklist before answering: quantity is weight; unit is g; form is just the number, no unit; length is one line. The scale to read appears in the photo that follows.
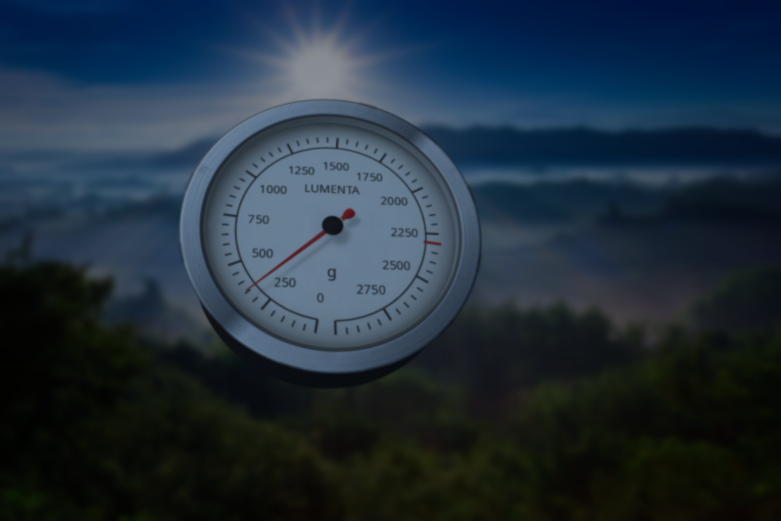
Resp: 350
